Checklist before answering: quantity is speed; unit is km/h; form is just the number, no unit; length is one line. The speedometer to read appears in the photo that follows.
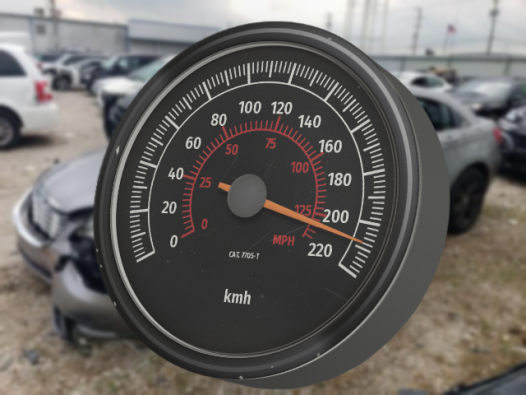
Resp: 208
